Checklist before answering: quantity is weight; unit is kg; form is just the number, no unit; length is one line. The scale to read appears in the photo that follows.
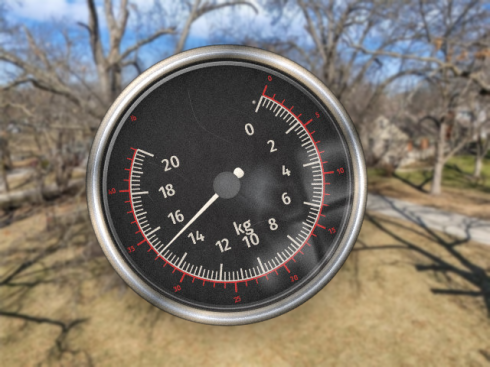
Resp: 15
